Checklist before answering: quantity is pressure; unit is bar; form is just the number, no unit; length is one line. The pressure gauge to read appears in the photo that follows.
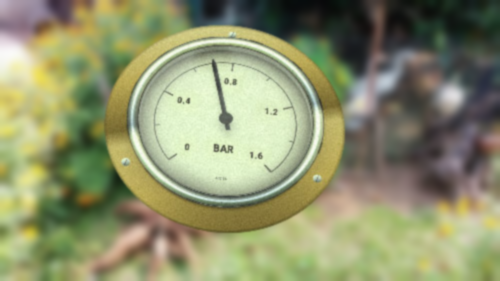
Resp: 0.7
